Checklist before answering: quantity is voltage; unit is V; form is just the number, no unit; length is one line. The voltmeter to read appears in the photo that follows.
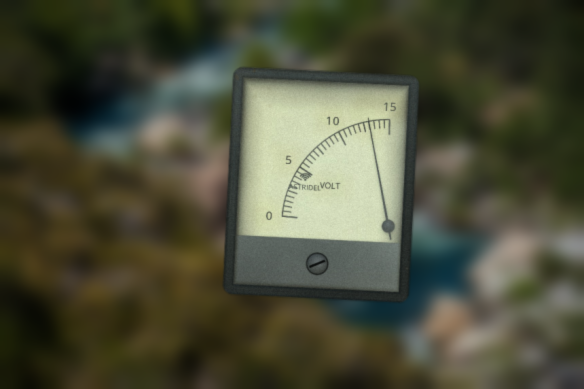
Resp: 13
